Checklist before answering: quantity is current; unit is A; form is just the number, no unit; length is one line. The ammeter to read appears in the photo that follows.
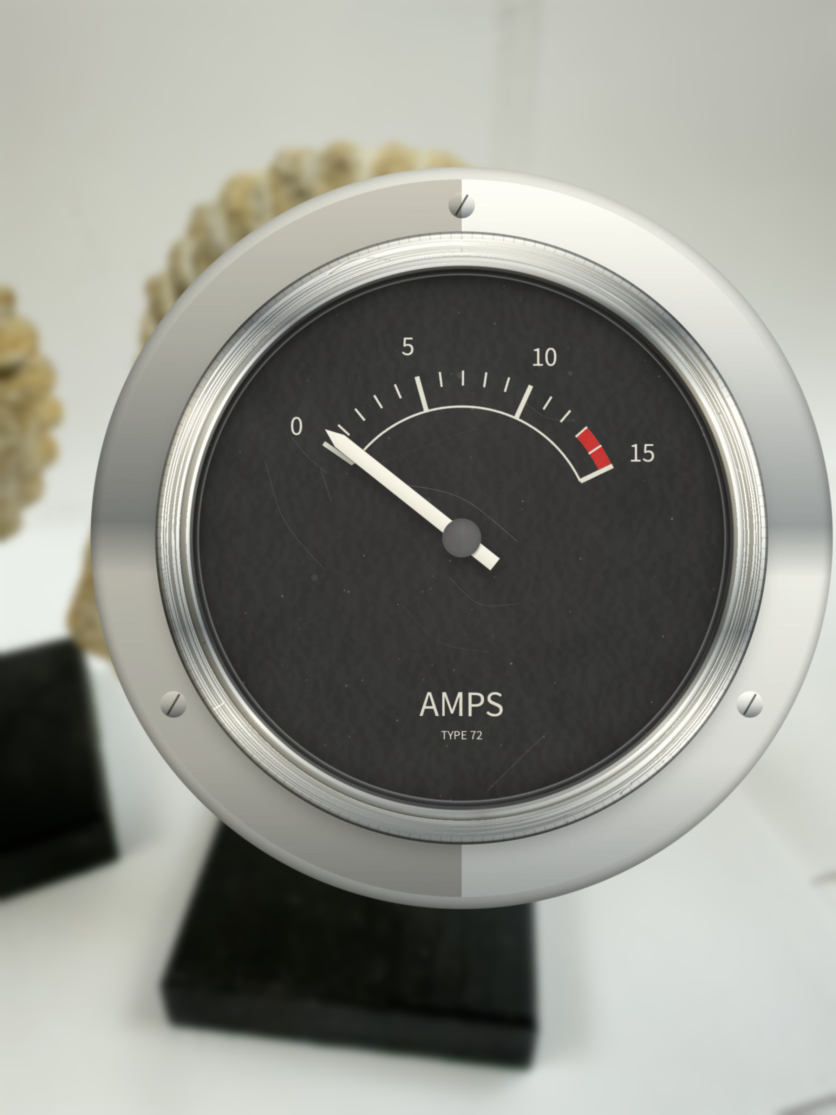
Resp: 0.5
